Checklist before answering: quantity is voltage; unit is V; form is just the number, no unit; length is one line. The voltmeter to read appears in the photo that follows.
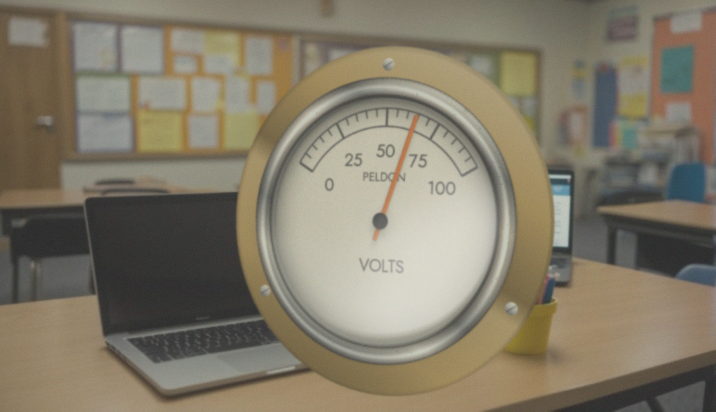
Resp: 65
